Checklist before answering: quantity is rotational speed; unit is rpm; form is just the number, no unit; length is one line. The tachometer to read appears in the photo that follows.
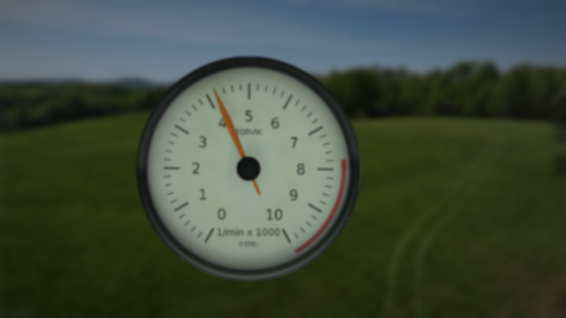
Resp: 4200
